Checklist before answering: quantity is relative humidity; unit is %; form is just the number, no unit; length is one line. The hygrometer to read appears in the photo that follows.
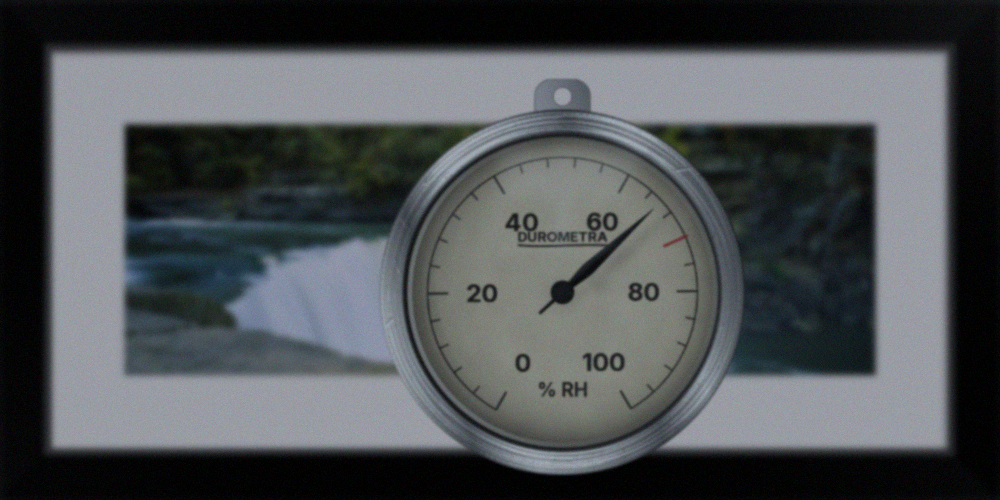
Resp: 66
